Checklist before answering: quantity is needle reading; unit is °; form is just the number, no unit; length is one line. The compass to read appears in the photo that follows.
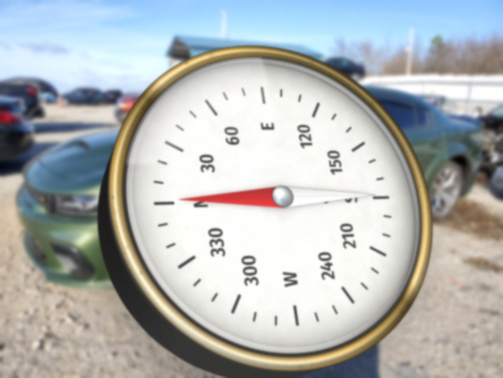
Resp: 0
